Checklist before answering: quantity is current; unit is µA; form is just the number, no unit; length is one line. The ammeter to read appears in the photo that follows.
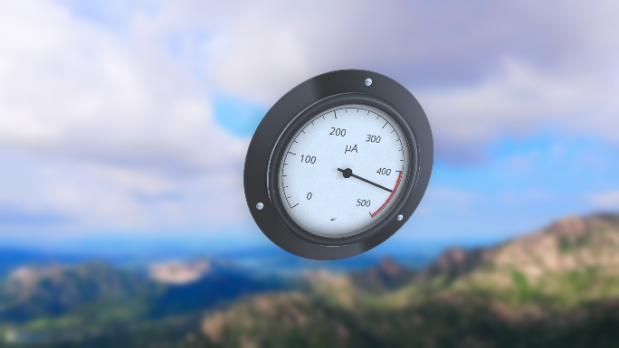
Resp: 440
